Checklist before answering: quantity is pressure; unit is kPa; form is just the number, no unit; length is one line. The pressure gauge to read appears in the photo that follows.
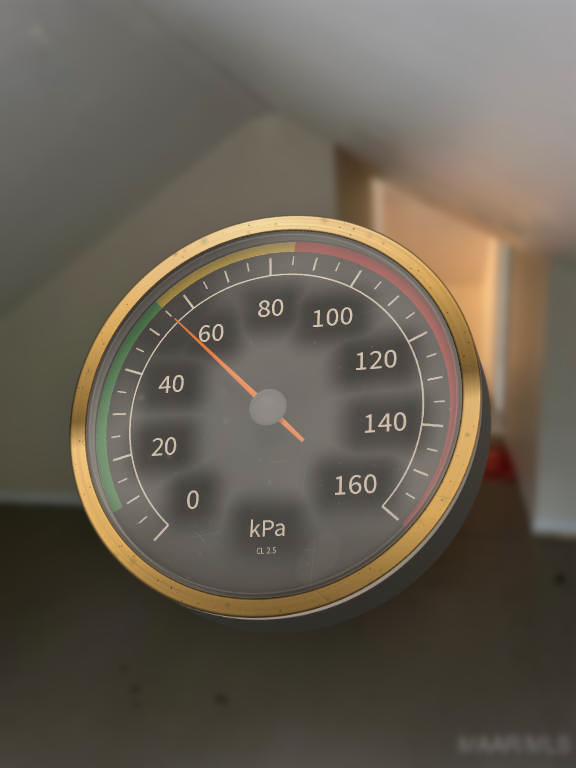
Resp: 55
